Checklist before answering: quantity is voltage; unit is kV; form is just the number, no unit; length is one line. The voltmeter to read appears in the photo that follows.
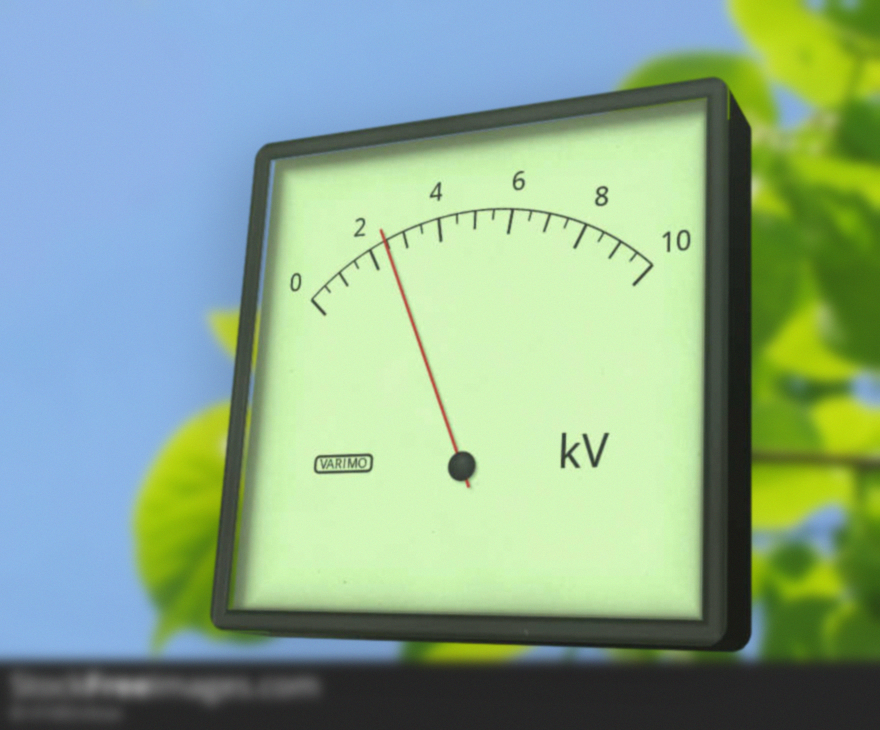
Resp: 2.5
